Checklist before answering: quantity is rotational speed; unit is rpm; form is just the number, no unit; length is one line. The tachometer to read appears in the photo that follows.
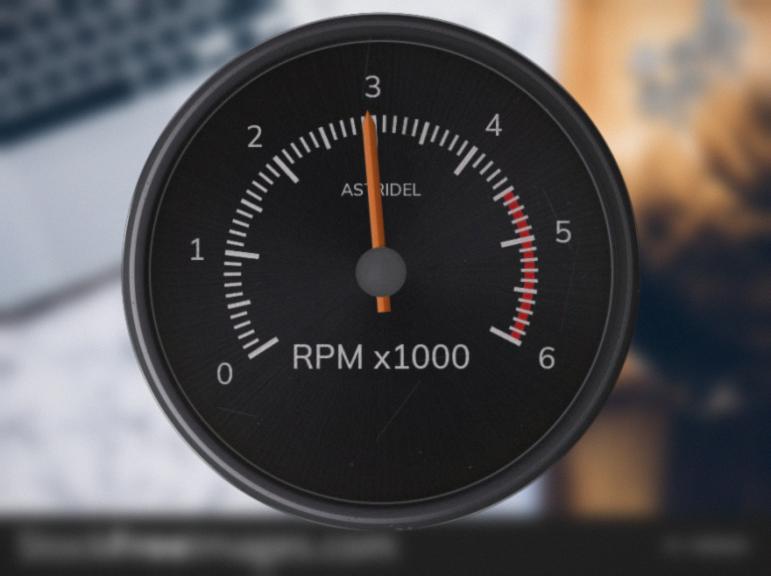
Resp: 2950
